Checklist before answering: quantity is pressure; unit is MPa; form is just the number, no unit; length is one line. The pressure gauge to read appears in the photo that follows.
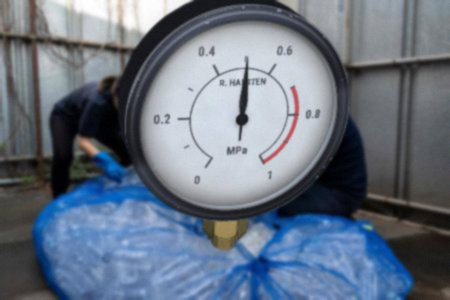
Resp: 0.5
